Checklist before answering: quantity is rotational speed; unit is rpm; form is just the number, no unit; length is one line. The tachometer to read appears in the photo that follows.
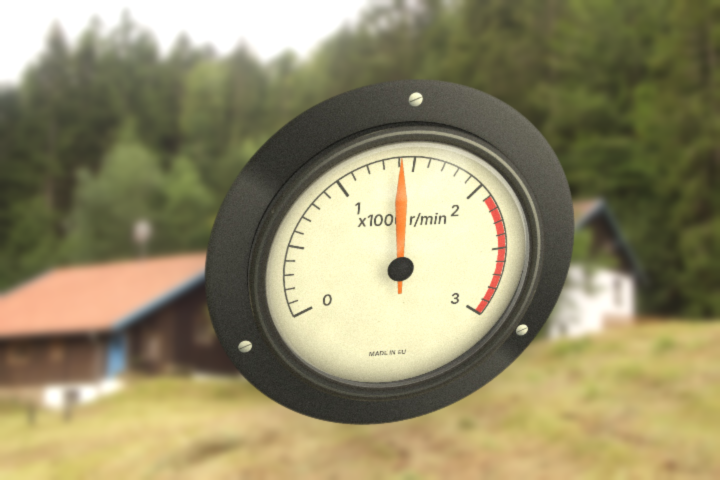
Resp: 1400
